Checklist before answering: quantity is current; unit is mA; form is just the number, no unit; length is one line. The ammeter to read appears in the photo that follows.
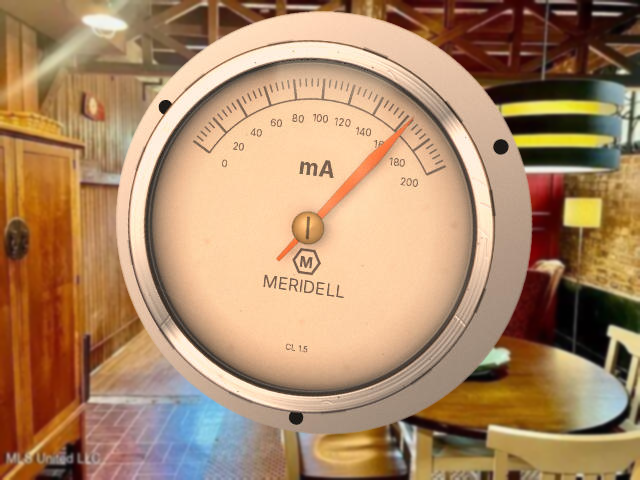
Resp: 164
